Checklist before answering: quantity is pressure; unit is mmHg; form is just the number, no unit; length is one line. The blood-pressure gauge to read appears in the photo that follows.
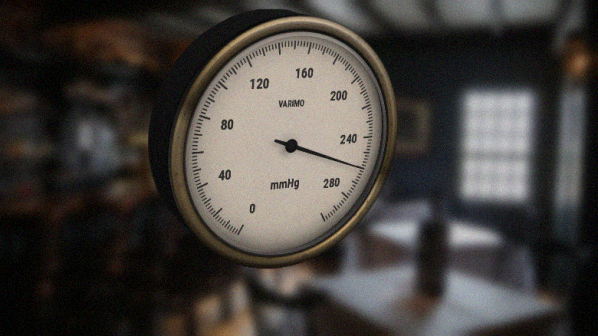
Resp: 260
